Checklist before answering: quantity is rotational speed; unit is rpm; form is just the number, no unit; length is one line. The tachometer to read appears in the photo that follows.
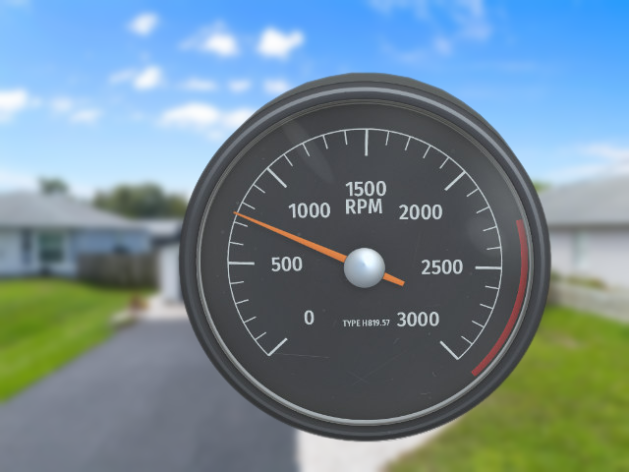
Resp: 750
